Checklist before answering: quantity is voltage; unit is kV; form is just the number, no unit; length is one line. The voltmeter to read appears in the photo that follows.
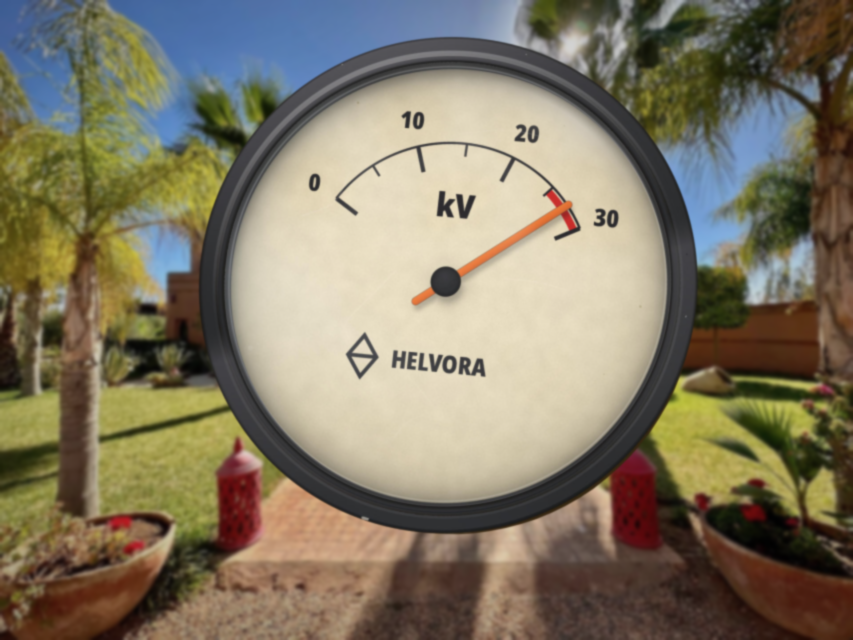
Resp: 27.5
